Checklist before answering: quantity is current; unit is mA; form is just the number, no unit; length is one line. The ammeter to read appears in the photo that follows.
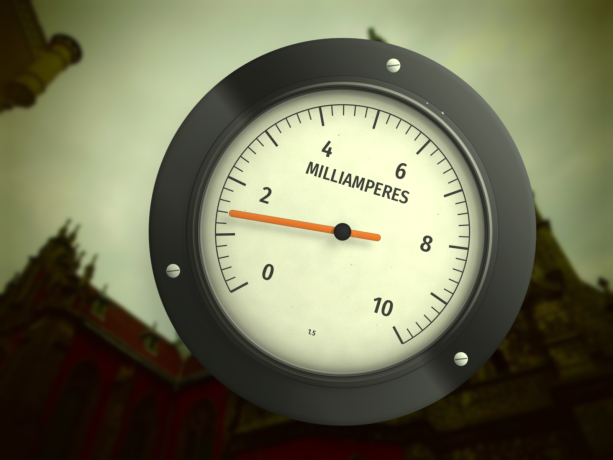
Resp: 1.4
